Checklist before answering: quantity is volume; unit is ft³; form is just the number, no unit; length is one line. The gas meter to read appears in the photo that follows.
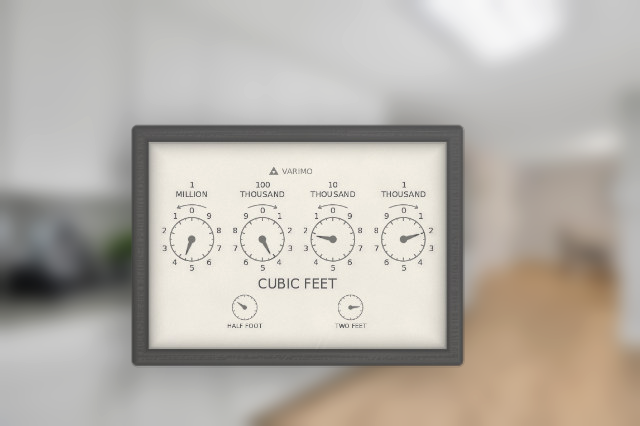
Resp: 442200
